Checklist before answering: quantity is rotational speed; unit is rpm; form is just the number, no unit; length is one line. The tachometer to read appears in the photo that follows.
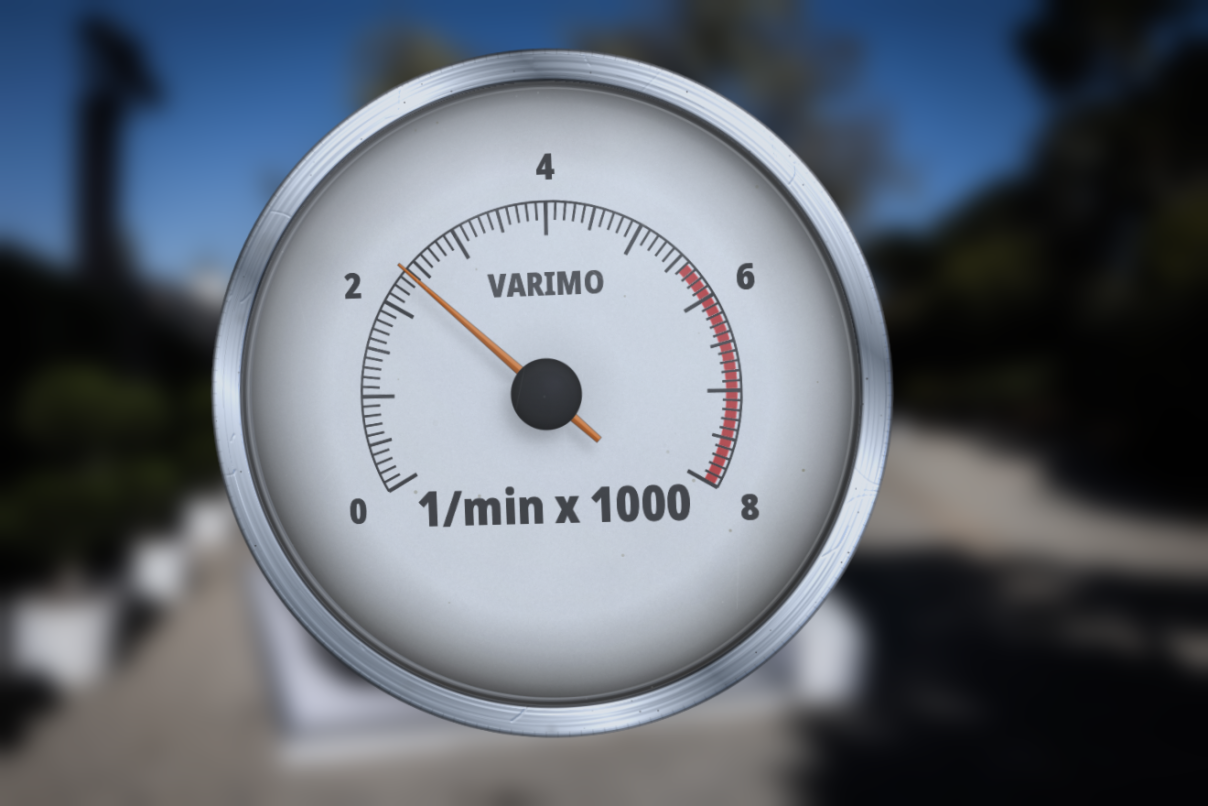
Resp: 2400
